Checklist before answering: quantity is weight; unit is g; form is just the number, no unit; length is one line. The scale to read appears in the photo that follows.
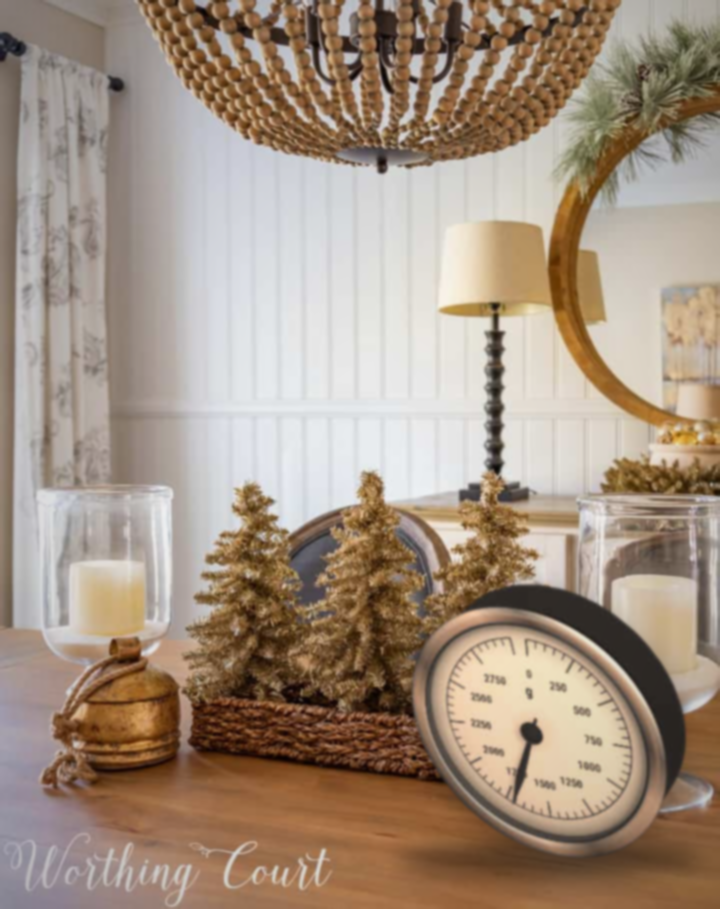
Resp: 1700
